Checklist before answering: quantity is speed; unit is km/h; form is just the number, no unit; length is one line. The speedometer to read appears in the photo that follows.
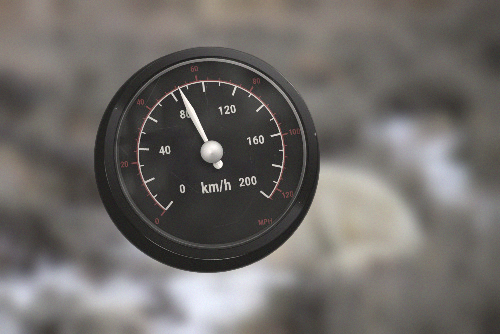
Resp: 85
